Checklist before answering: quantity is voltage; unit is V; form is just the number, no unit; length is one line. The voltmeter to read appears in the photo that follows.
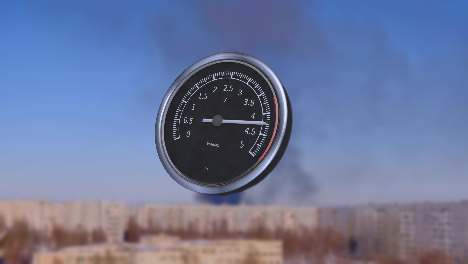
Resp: 4.25
